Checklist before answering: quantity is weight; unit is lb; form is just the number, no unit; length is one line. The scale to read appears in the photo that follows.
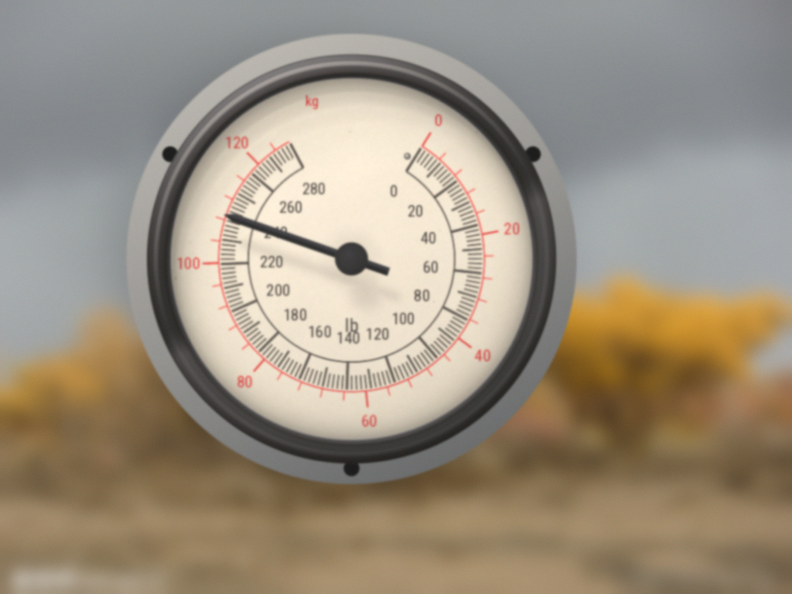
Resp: 240
